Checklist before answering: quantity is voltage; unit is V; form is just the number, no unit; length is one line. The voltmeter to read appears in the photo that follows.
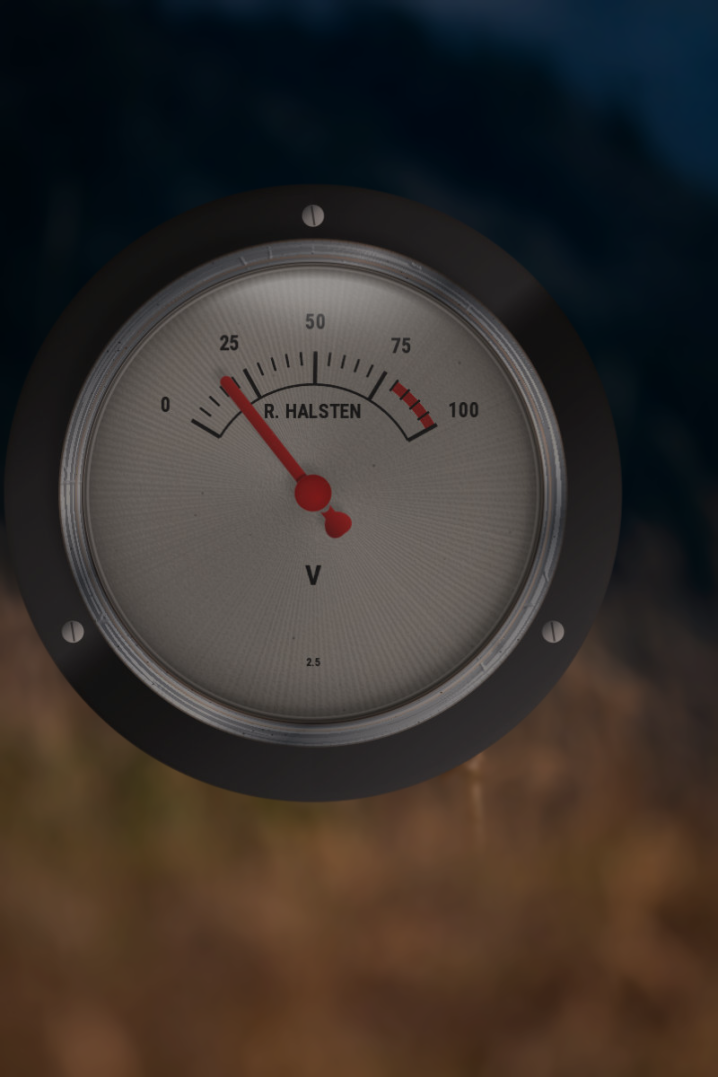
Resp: 17.5
